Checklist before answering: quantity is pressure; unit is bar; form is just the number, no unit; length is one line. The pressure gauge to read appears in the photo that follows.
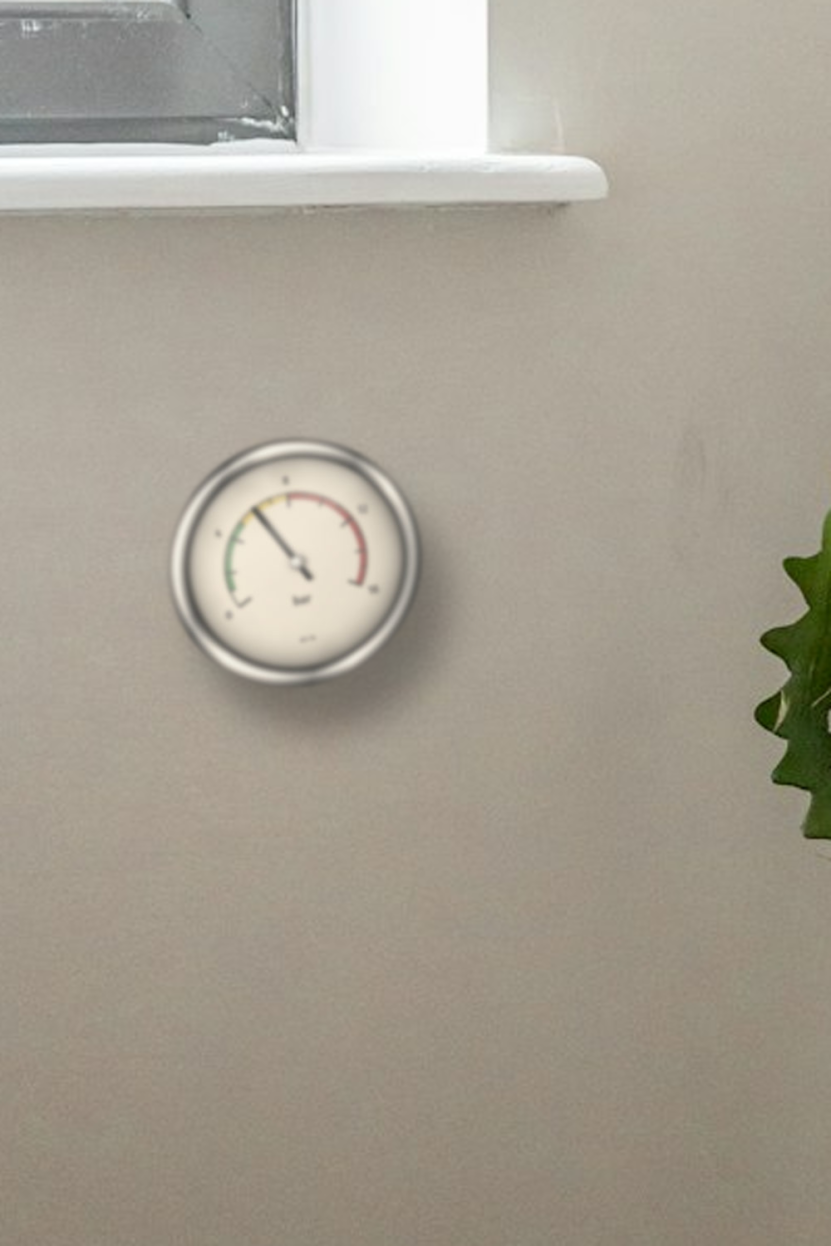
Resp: 6
